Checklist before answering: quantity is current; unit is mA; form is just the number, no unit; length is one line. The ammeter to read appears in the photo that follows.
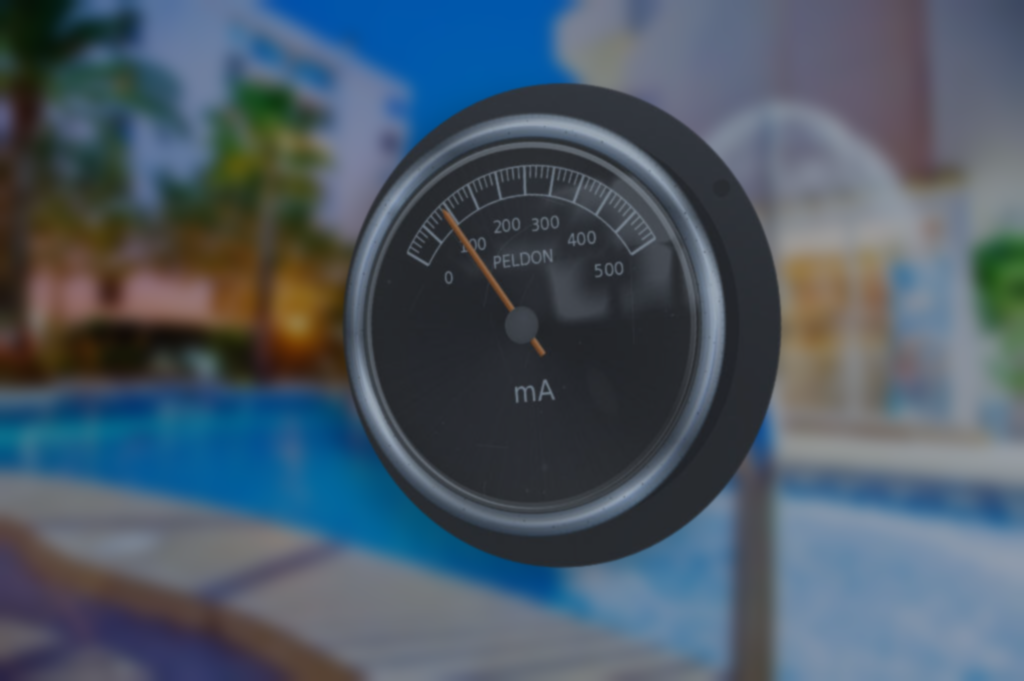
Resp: 100
